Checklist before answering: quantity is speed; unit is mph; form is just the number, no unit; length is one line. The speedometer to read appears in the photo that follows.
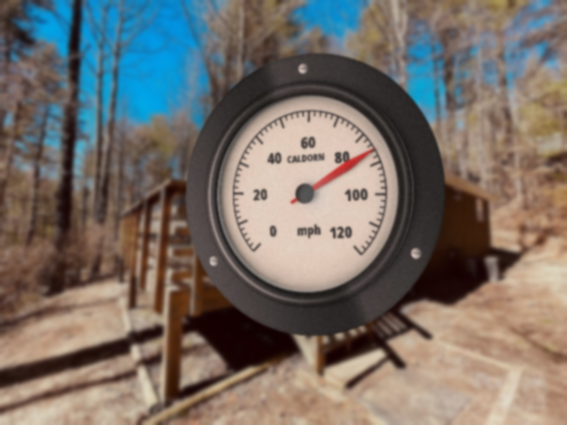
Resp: 86
